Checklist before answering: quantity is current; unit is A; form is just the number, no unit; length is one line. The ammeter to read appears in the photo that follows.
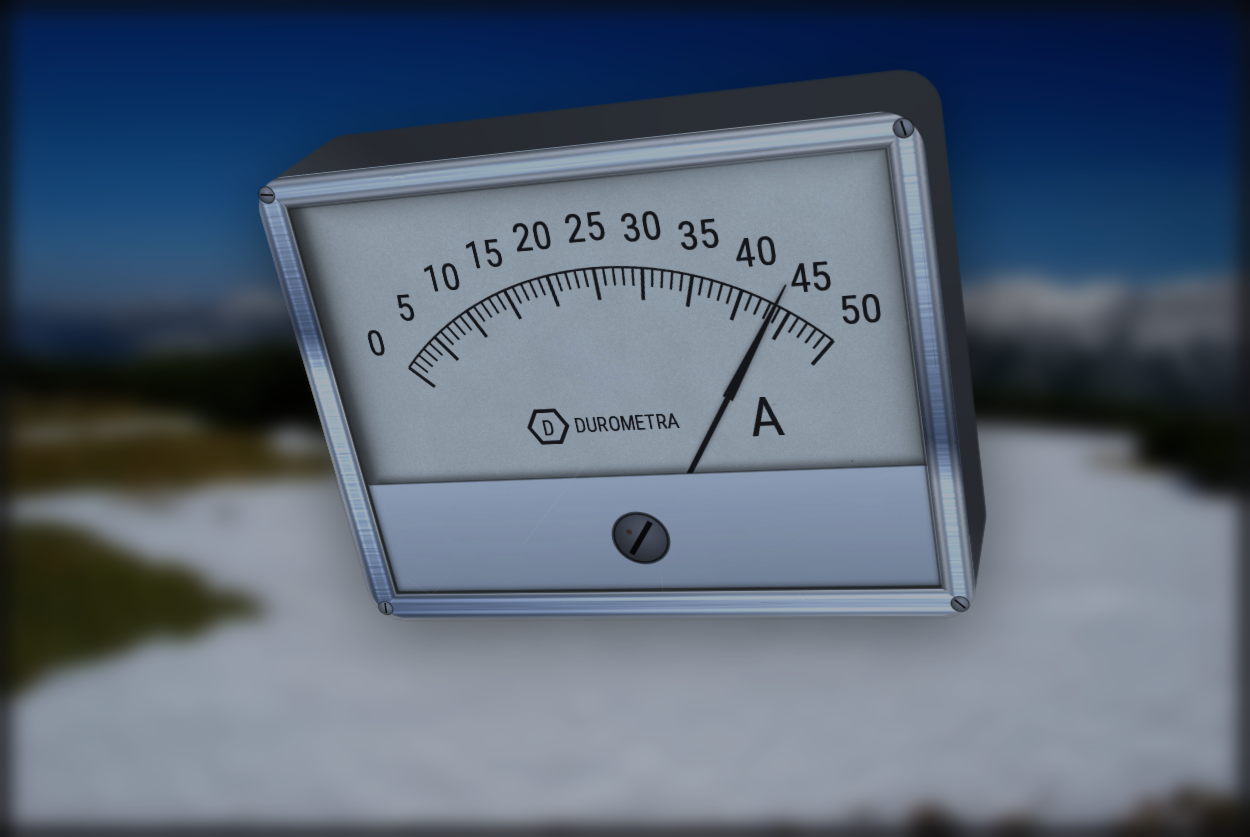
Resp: 43.5
